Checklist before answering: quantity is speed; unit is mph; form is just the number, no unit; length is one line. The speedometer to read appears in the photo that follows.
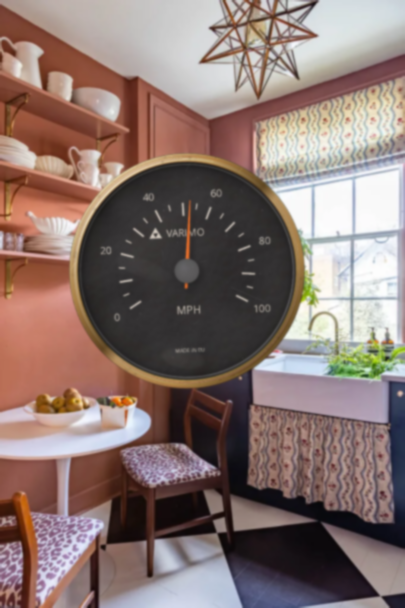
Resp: 52.5
